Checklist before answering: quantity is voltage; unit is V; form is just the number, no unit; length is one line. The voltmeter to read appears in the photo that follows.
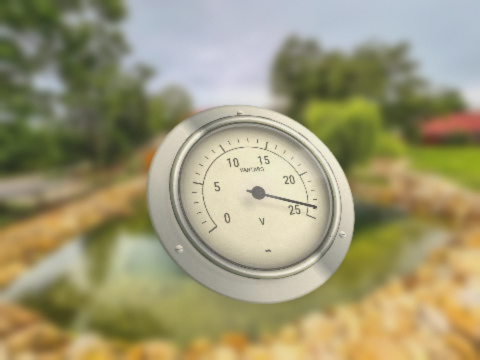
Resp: 24
